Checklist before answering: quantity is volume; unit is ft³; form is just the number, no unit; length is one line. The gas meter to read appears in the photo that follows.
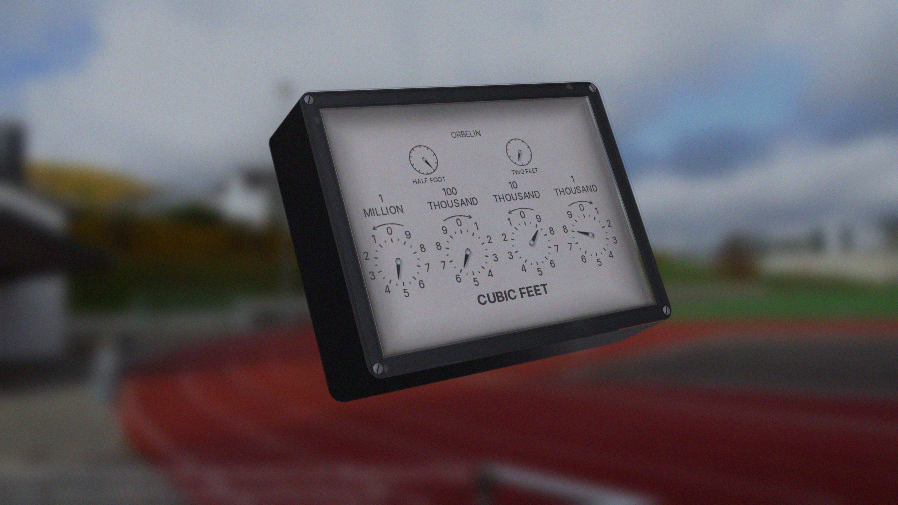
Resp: 458800
